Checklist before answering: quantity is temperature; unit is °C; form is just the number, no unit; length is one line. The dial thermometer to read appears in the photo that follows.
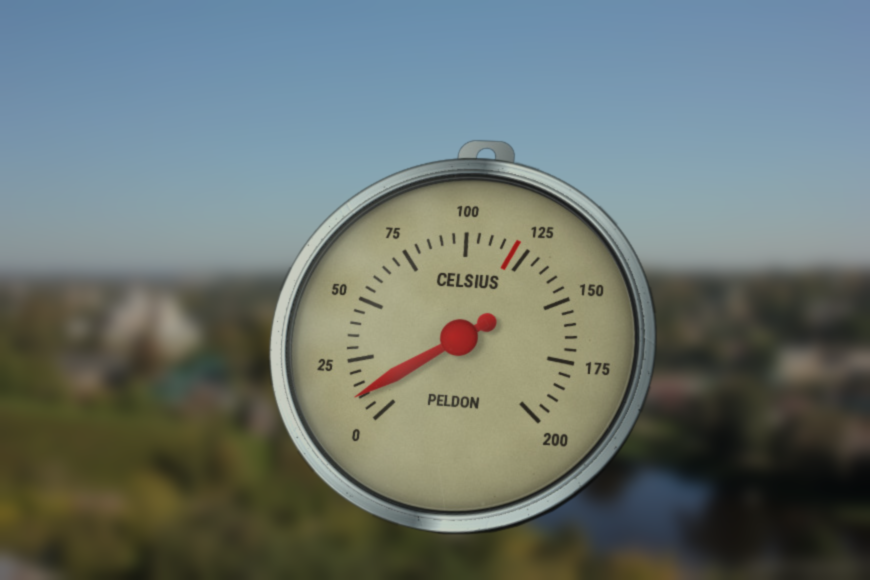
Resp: 10
